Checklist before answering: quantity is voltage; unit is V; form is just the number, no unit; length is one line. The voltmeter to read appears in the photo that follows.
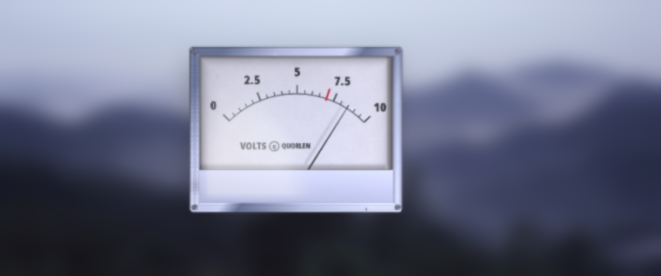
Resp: 8.5
